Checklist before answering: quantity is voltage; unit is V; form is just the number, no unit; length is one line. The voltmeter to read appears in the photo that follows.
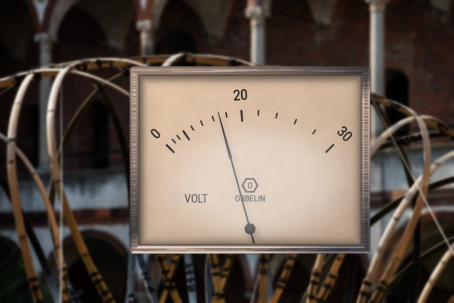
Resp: 17
